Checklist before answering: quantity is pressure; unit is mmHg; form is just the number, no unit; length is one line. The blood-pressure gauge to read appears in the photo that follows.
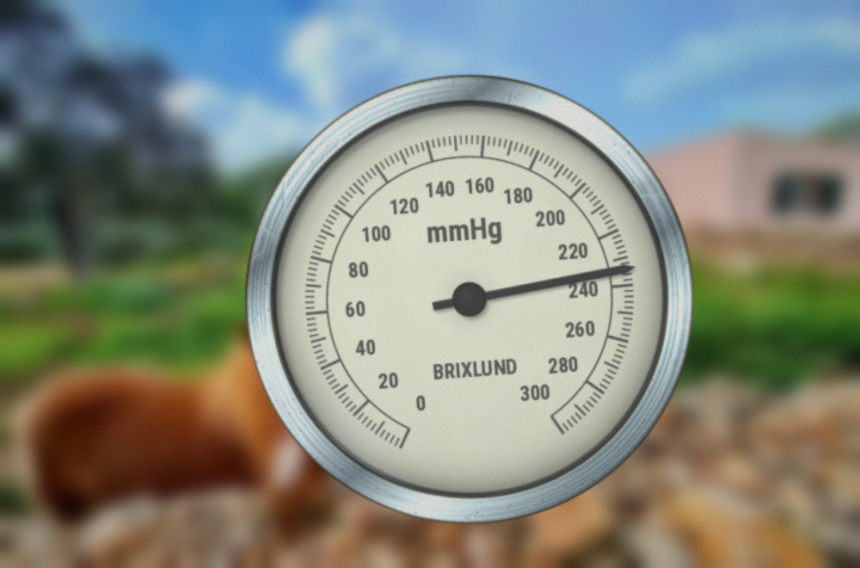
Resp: 234
